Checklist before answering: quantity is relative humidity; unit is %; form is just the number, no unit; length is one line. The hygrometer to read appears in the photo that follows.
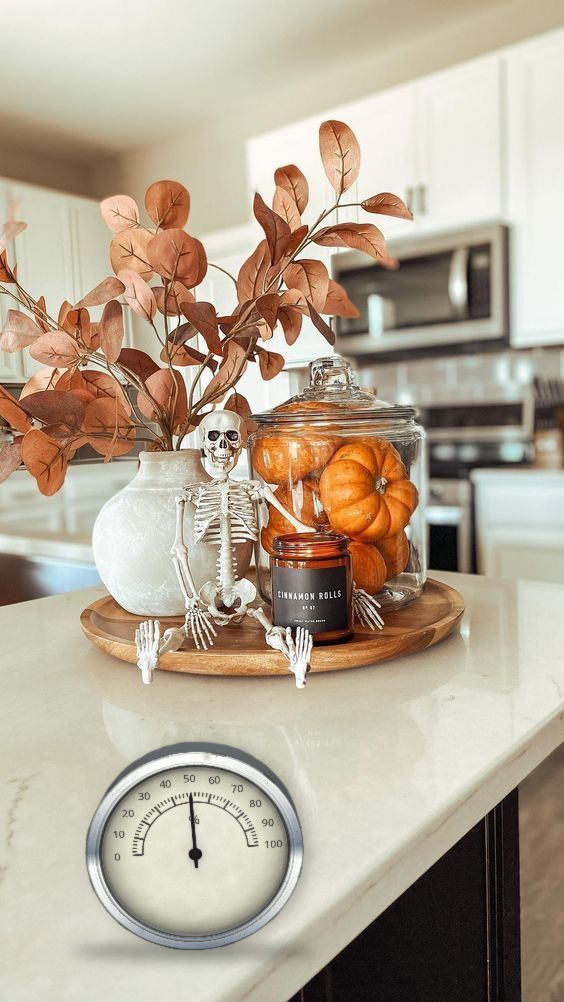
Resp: 50
